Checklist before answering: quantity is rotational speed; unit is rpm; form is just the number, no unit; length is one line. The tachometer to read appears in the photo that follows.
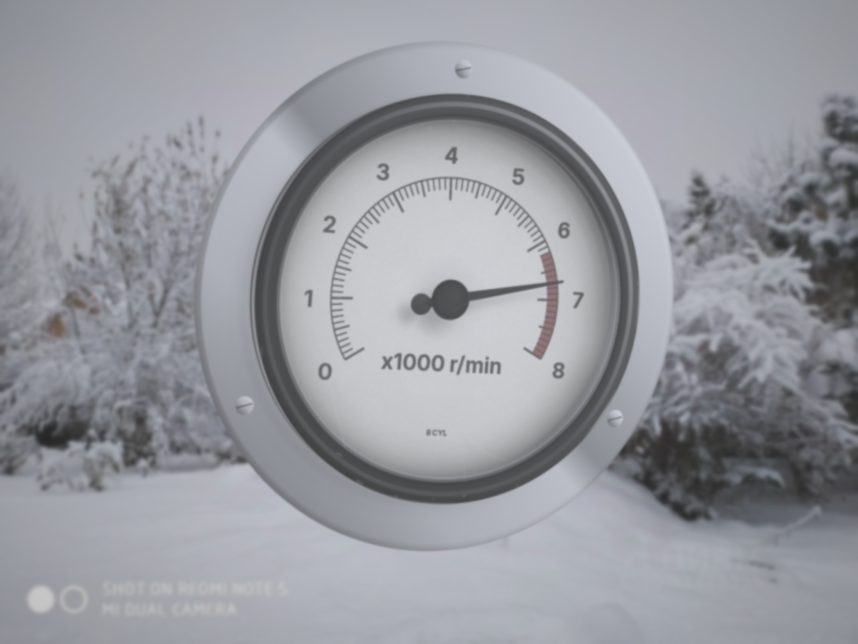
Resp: 6700
